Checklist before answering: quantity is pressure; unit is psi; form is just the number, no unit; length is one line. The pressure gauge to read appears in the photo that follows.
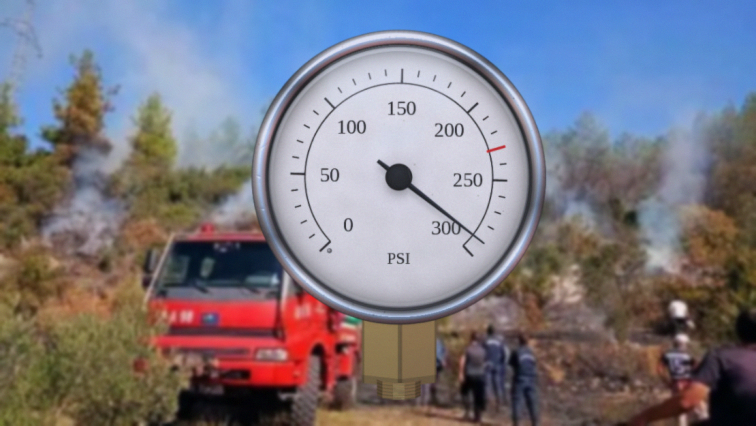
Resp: 290
